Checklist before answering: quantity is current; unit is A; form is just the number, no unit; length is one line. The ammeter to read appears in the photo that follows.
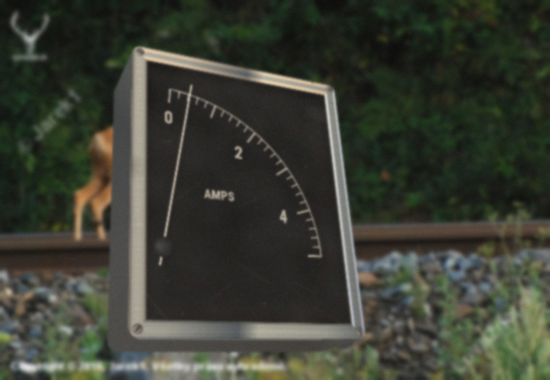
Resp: 0.4
